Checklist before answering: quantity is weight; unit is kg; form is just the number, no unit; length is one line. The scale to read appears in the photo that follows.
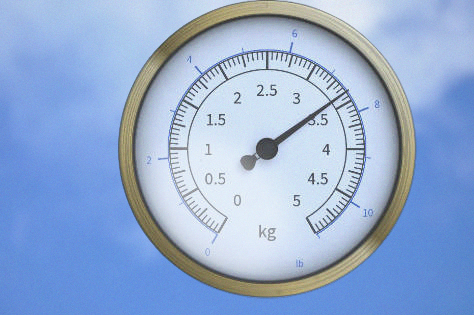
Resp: 3.4
